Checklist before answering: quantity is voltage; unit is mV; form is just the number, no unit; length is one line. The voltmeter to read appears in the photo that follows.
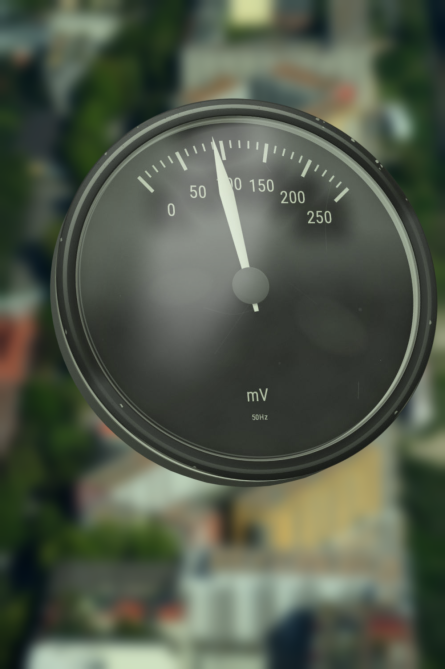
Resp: 90
